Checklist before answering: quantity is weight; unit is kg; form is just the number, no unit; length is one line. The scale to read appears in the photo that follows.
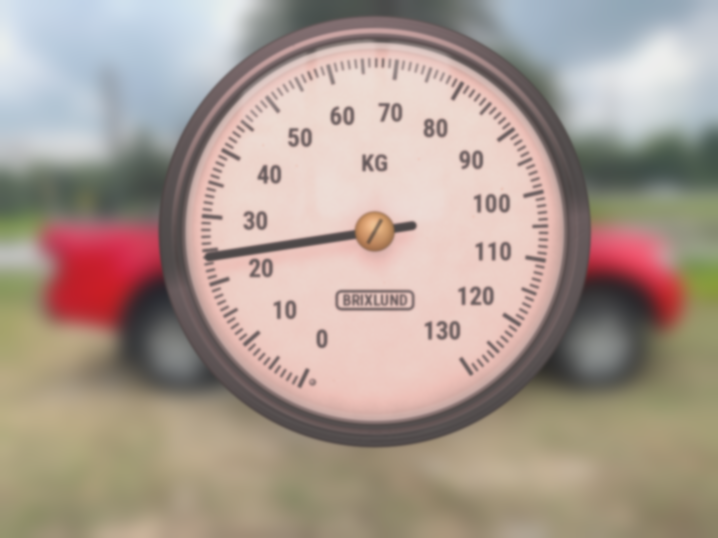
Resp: 24
